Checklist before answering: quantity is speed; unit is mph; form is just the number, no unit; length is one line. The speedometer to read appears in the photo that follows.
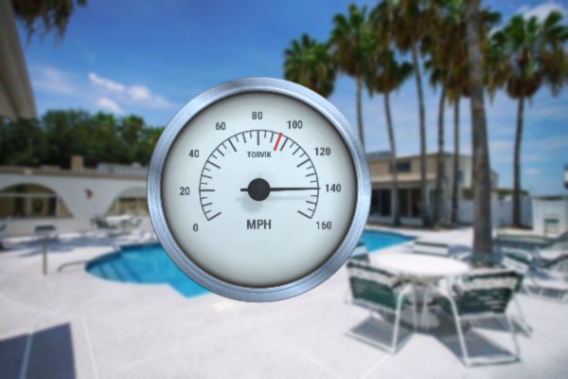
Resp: 140
